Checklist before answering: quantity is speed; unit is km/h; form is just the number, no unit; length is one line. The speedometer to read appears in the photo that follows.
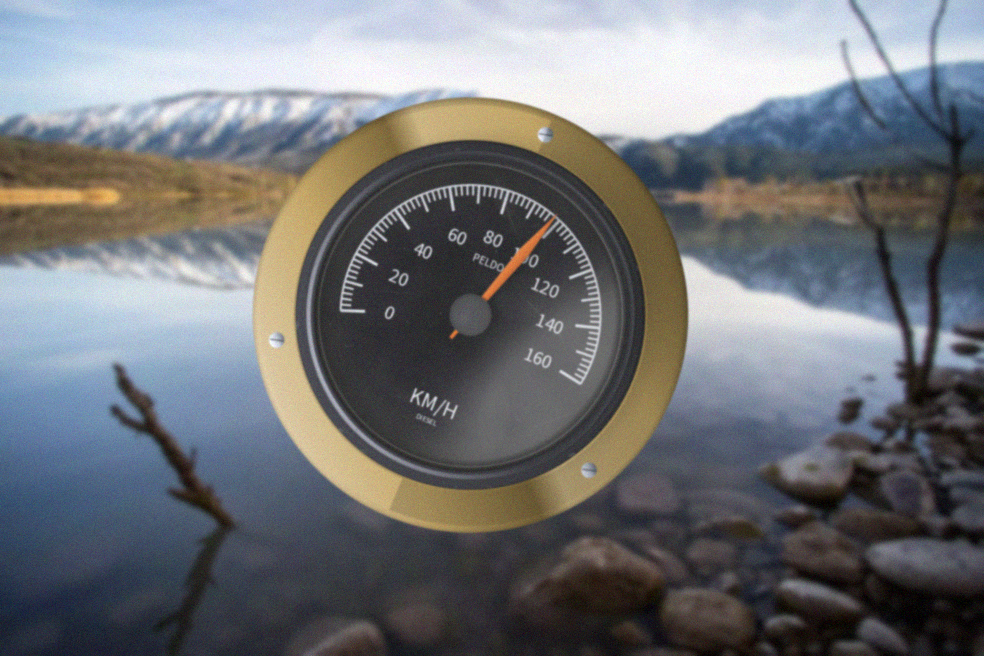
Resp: 98
